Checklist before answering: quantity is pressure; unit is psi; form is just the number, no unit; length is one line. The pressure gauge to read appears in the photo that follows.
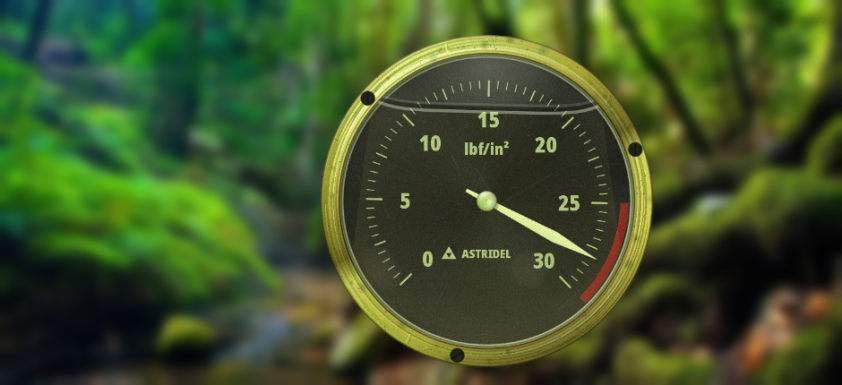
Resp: 28
